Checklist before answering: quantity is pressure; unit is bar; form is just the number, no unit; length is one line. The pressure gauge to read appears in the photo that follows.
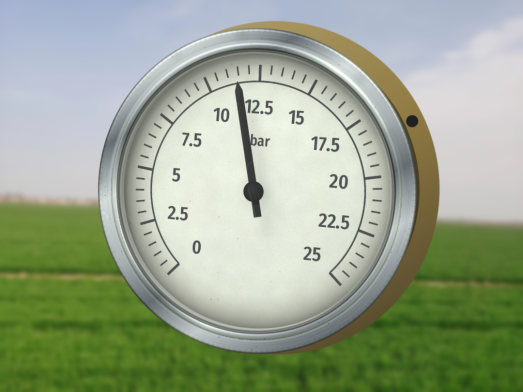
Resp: 11.5
